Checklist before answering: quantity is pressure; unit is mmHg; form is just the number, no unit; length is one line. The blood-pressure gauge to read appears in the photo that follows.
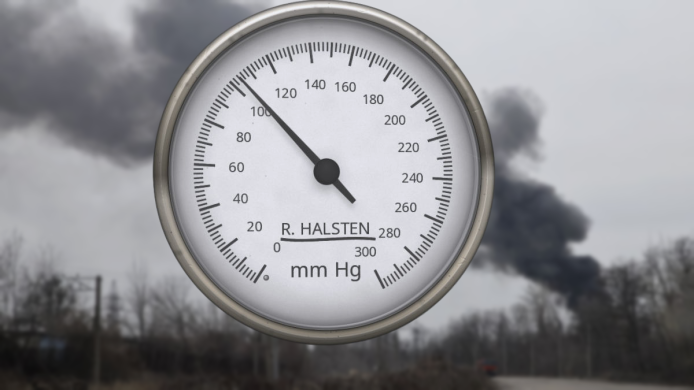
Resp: 104
